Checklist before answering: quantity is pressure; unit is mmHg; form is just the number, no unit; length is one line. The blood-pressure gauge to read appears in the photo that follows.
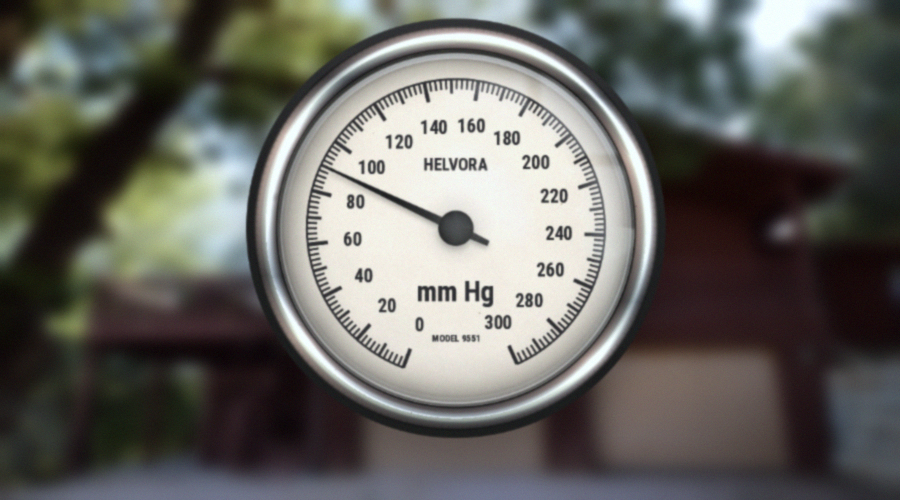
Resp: 90
